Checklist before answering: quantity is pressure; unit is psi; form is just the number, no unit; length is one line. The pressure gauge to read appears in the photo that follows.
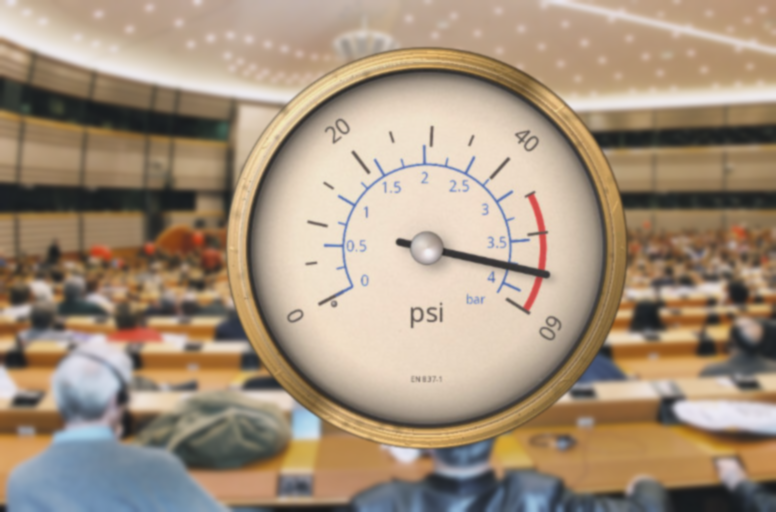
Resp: 55
